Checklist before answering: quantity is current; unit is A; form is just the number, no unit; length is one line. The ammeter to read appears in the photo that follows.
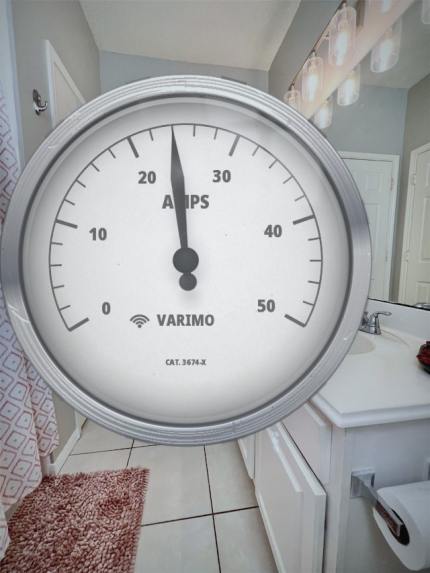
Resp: 24
